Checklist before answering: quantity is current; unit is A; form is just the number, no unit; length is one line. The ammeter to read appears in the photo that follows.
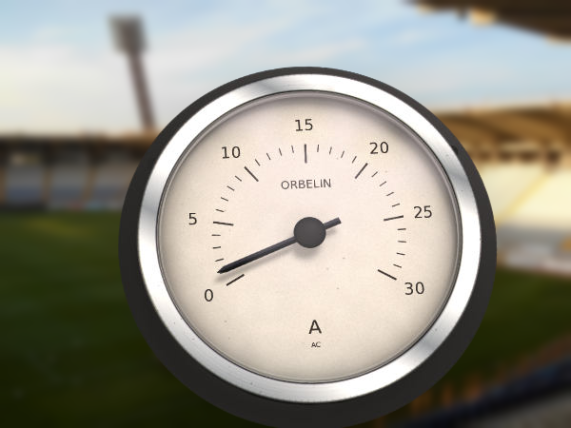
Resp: 1
